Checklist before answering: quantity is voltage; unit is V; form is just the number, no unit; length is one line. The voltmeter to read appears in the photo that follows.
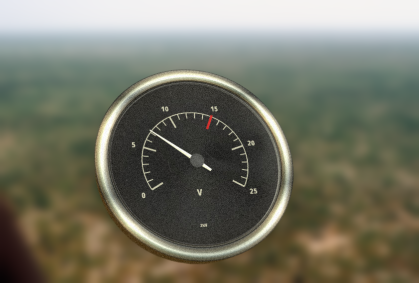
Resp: 7
